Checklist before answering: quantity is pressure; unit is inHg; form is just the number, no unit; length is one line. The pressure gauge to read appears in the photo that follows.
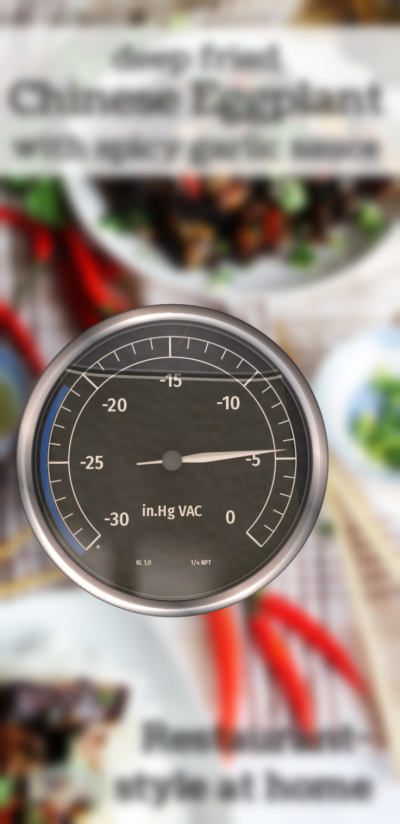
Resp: -5.5
